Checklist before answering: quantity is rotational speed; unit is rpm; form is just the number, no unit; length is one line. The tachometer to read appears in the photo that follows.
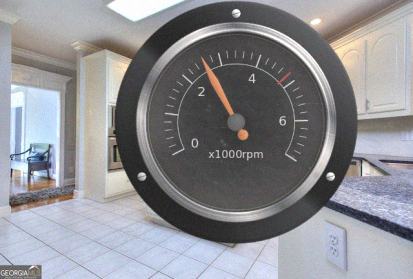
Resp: 2600
